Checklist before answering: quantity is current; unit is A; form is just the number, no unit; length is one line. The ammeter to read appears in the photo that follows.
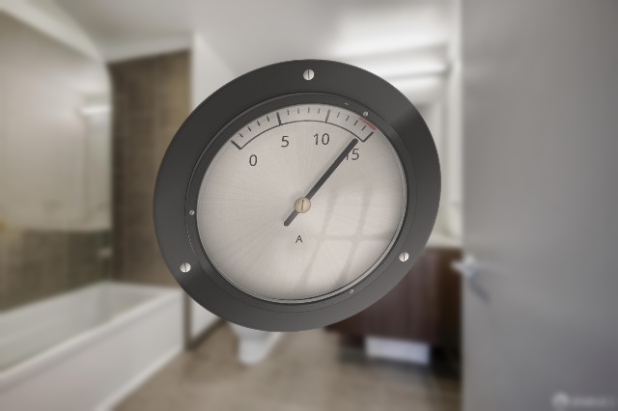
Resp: 14
